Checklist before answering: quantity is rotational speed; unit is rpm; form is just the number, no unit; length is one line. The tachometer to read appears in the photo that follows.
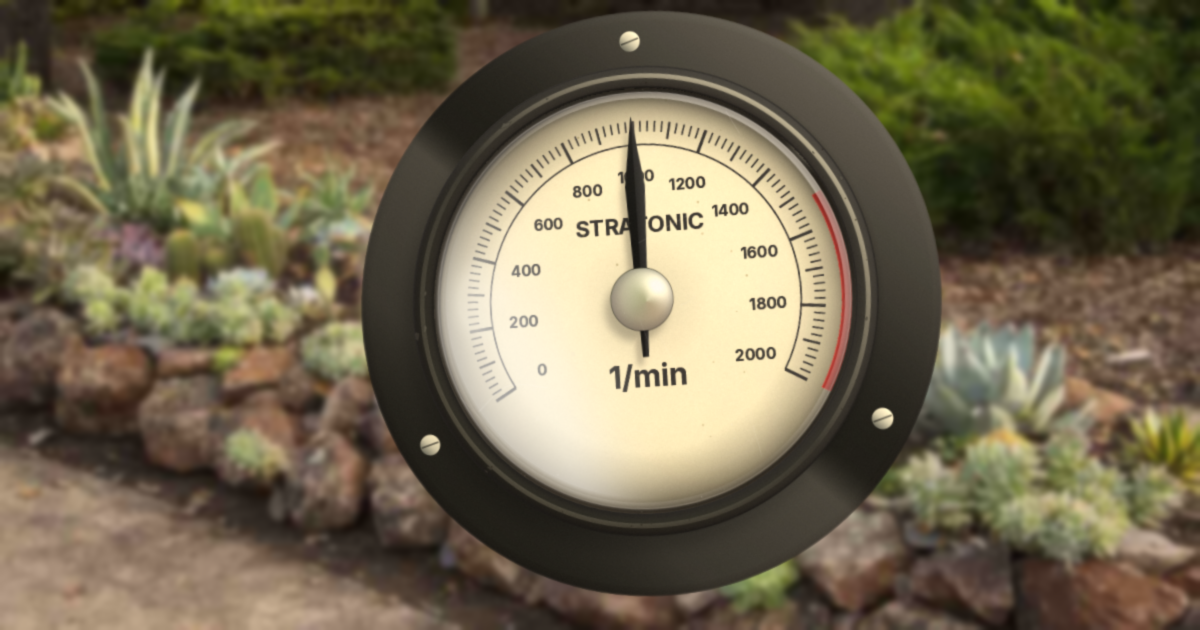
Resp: 1000
